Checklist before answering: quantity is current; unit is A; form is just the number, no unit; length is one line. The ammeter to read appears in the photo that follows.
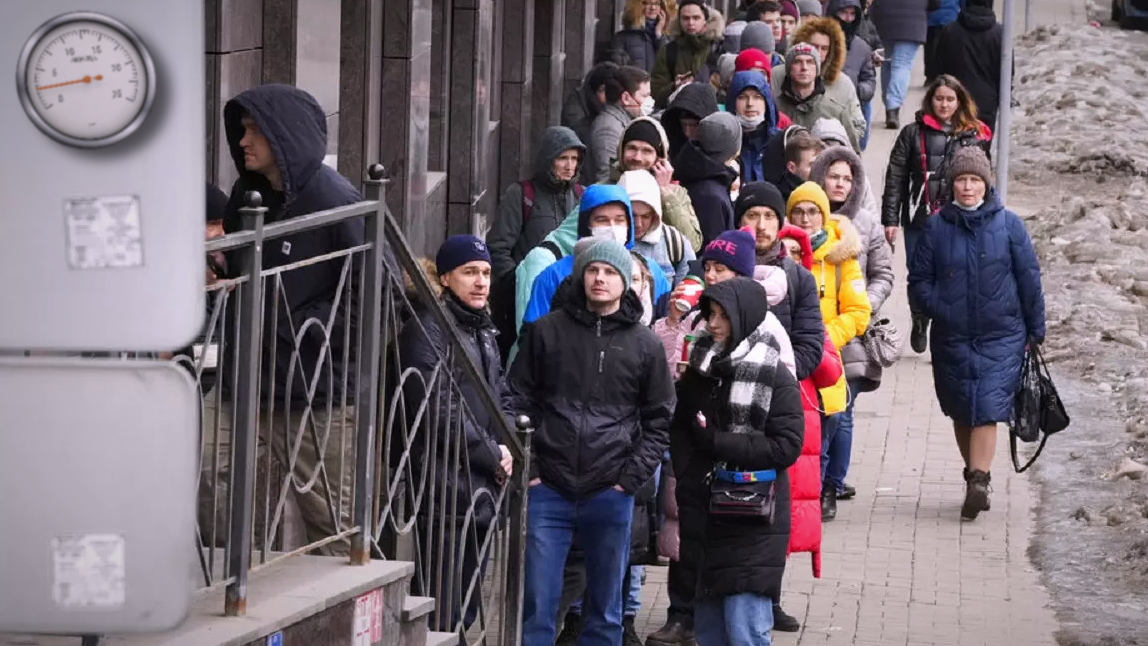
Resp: 2.5
